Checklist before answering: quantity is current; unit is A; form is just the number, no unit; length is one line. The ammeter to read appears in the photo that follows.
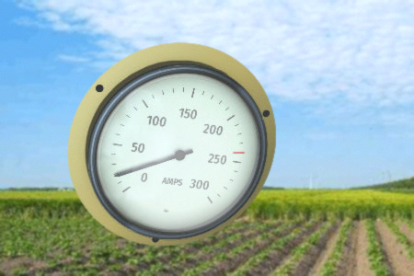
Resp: 20
